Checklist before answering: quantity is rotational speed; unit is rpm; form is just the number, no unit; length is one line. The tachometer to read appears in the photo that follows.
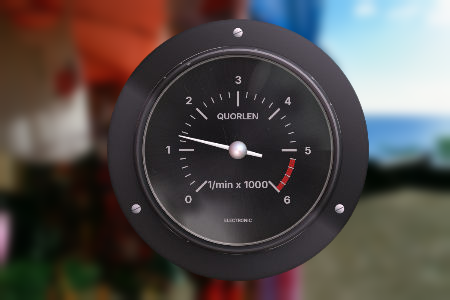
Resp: 1300
